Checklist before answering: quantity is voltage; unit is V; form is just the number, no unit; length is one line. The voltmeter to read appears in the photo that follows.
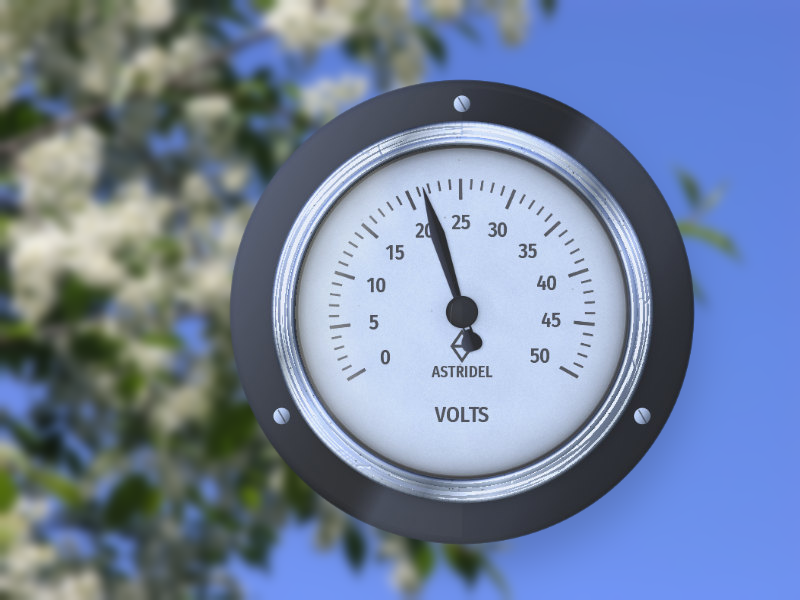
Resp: 21.5
